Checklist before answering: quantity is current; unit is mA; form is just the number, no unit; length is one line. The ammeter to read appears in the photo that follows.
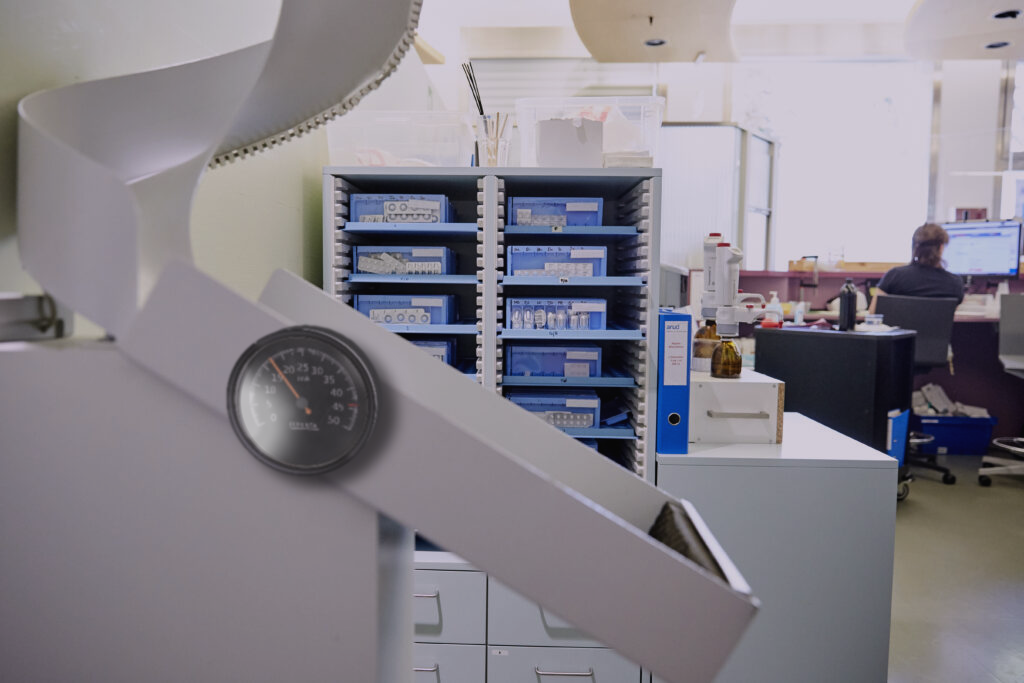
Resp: 17.5
